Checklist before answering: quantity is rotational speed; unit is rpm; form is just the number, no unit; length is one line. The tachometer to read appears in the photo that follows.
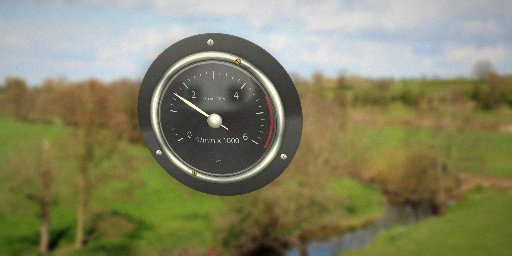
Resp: 1600
